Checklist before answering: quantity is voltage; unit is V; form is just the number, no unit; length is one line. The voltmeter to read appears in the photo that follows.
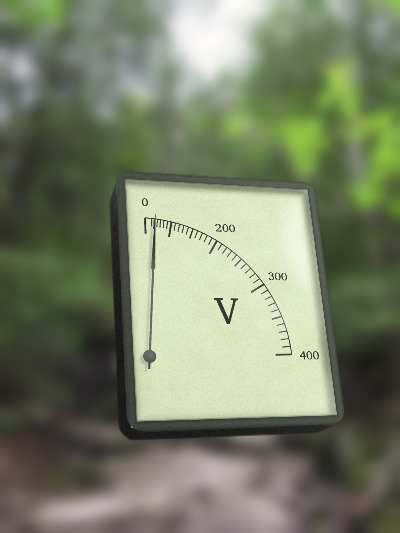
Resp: 50
